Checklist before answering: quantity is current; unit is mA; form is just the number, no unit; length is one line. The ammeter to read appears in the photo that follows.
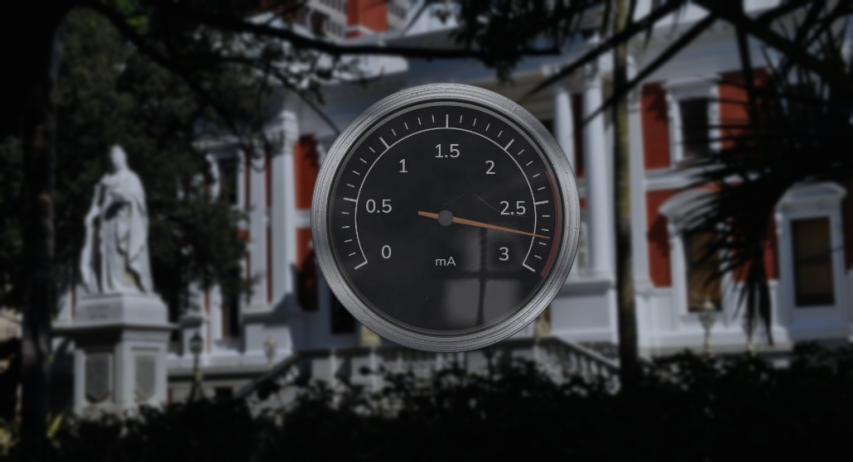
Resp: 2.75
